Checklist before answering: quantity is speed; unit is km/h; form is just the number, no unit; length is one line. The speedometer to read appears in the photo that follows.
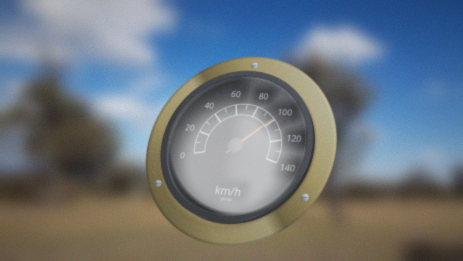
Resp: 100
